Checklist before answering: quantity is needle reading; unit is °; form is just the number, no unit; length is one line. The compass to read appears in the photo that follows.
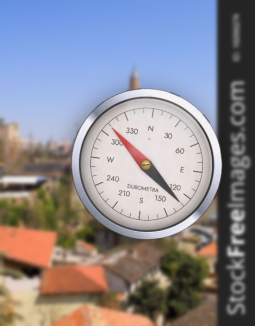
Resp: 310
